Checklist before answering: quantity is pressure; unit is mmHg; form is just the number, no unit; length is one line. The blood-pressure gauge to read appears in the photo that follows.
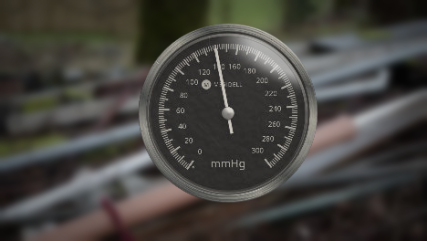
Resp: 140
